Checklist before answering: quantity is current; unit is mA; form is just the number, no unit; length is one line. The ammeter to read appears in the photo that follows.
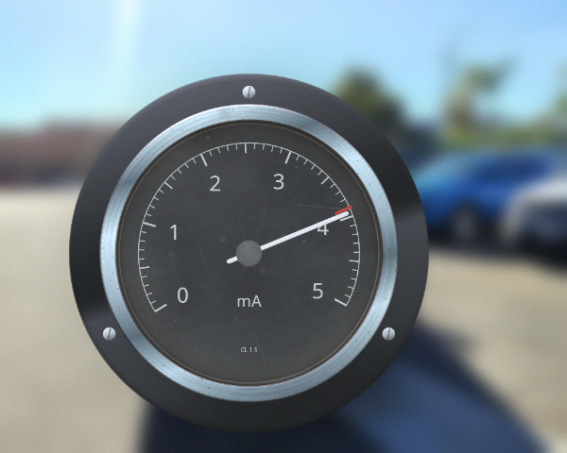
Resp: 3.95
